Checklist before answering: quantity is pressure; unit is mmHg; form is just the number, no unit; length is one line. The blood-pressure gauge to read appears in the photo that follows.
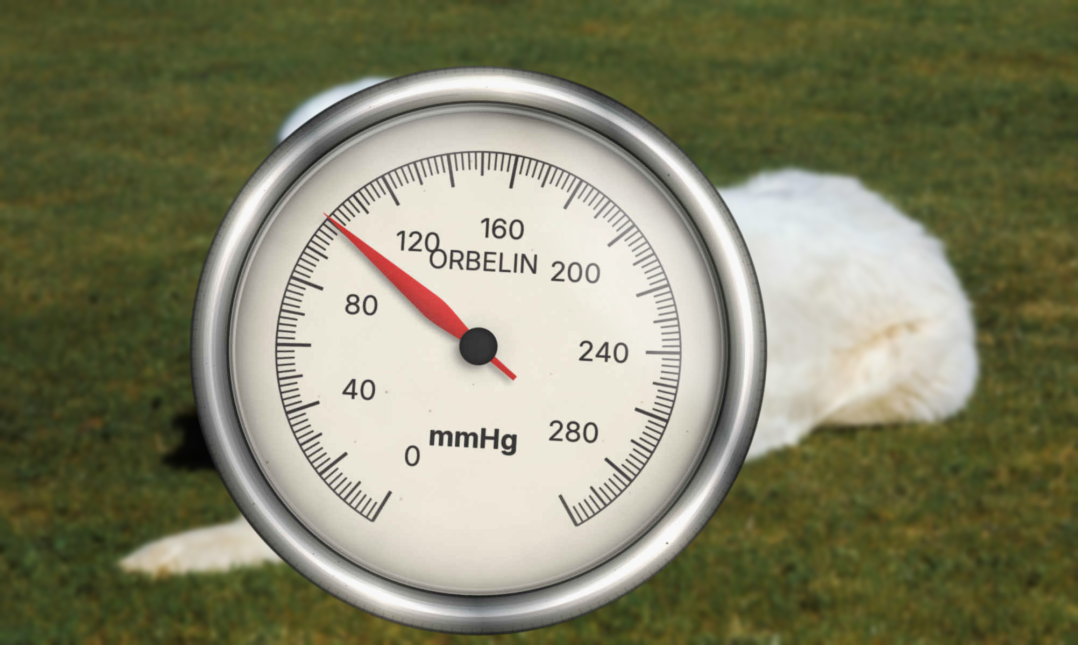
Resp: 100
